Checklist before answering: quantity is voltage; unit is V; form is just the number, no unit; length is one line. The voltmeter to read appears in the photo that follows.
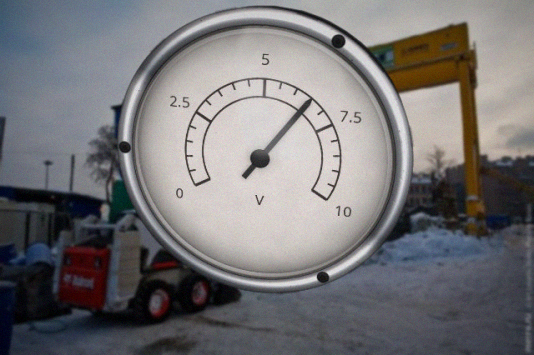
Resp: 6.5
